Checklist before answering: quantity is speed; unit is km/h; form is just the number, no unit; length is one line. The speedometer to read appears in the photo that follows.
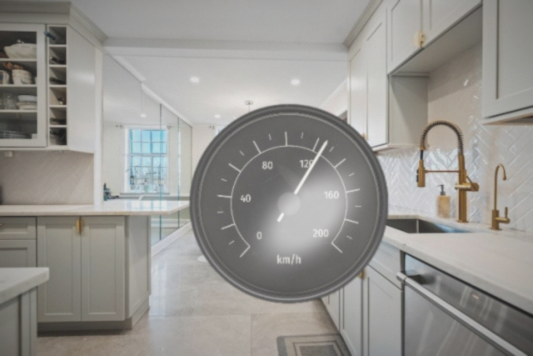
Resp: 125
